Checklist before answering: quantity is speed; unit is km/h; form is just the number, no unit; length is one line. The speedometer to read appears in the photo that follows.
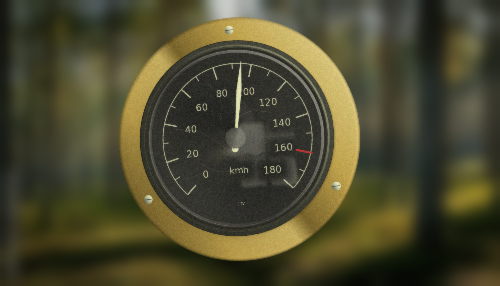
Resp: 95
